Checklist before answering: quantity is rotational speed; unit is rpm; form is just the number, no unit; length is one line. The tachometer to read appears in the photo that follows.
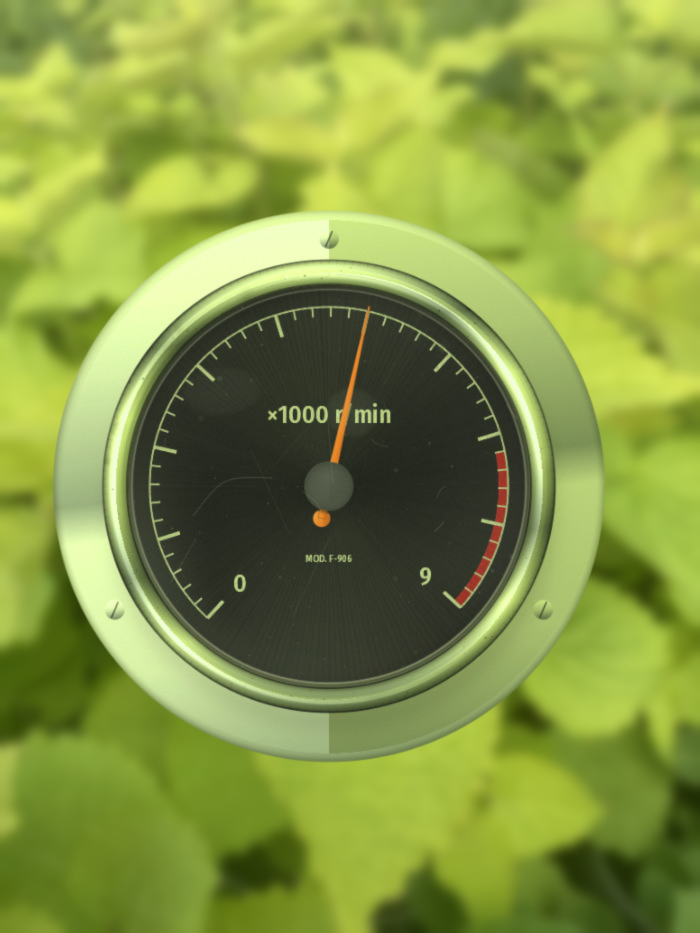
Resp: 5000
